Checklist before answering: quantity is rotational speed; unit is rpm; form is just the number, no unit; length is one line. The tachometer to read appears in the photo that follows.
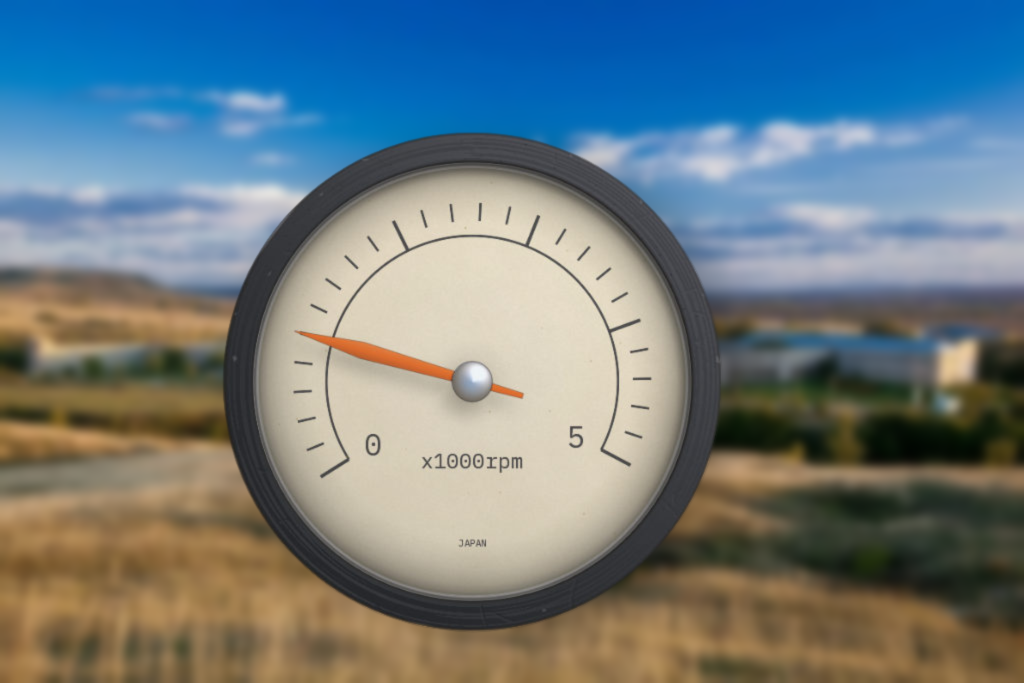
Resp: 1000
